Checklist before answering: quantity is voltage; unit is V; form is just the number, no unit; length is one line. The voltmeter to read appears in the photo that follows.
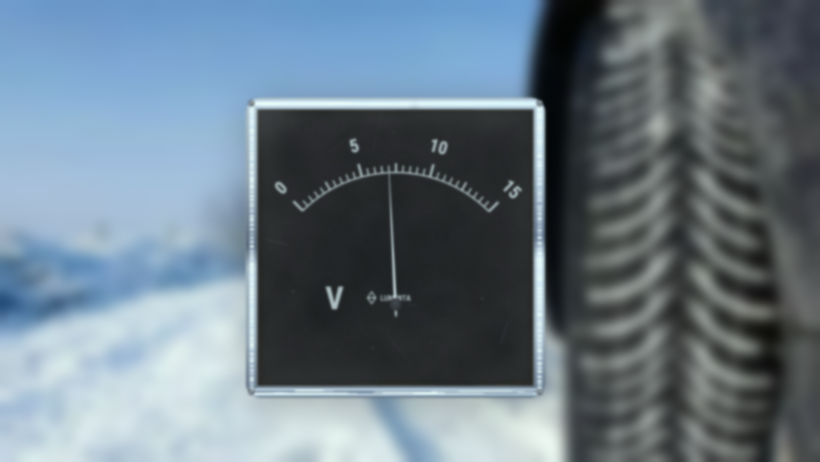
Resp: 7
